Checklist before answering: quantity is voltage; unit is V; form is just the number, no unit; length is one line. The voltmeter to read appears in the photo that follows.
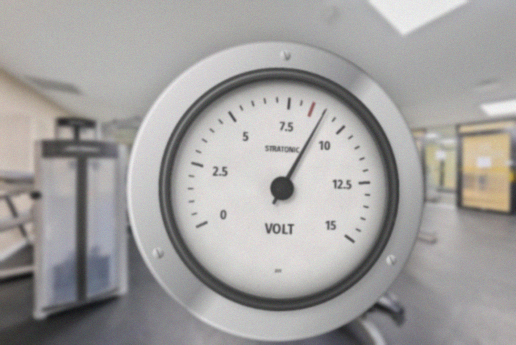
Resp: 9
